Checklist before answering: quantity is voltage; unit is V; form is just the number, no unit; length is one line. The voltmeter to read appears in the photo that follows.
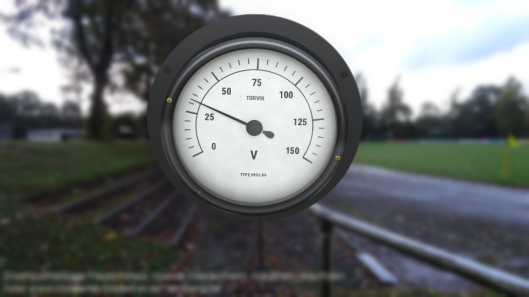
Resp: 32.5
